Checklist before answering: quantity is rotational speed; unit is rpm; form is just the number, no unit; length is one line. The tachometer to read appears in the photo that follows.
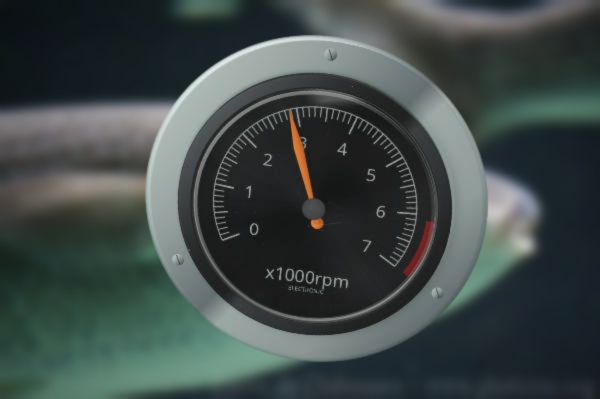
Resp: 2900
